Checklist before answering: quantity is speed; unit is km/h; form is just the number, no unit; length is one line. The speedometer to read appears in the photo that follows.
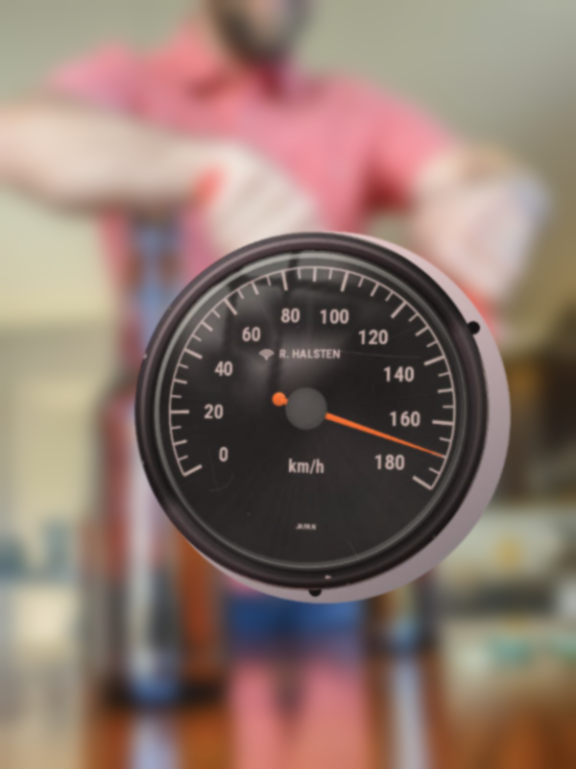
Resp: 170
